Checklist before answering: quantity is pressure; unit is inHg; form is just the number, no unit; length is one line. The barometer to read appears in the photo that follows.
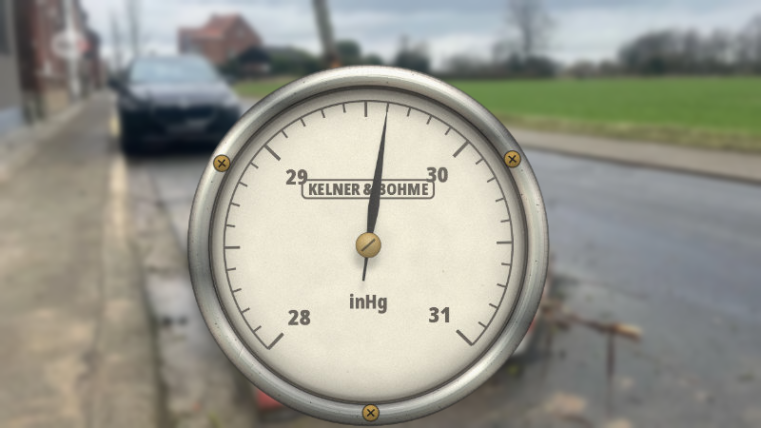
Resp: 29.6
